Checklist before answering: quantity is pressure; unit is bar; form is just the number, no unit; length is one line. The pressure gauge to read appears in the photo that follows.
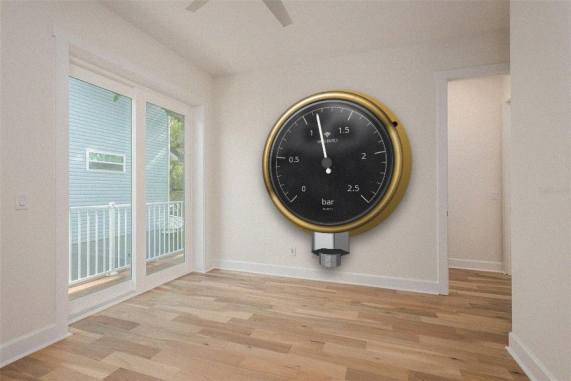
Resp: 1.15
